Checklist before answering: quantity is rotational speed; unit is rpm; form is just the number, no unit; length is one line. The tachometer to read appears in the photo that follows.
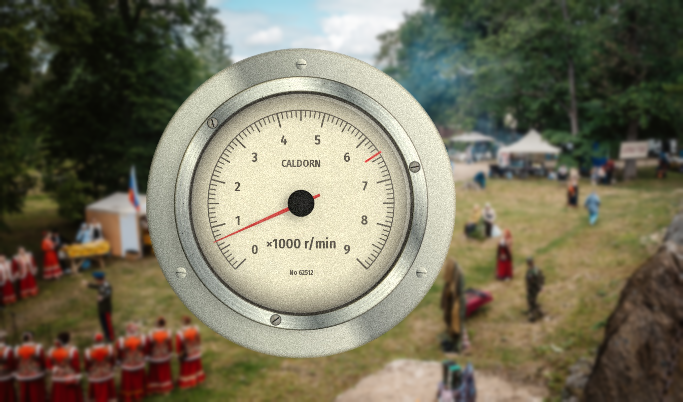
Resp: 700
